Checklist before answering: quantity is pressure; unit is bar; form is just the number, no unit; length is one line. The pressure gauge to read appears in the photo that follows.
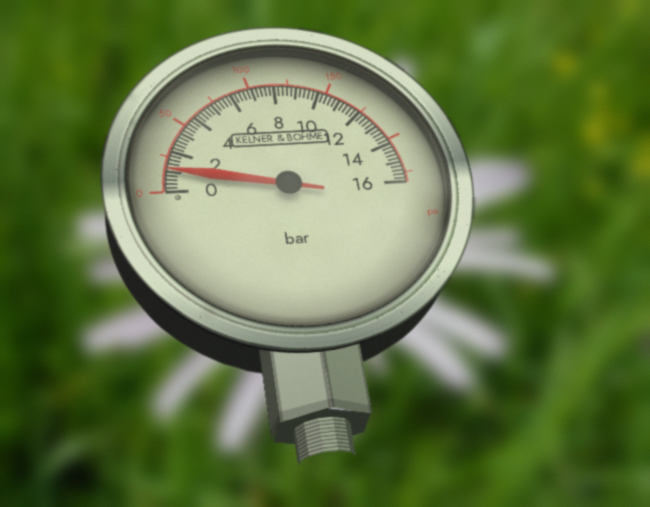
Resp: 1
